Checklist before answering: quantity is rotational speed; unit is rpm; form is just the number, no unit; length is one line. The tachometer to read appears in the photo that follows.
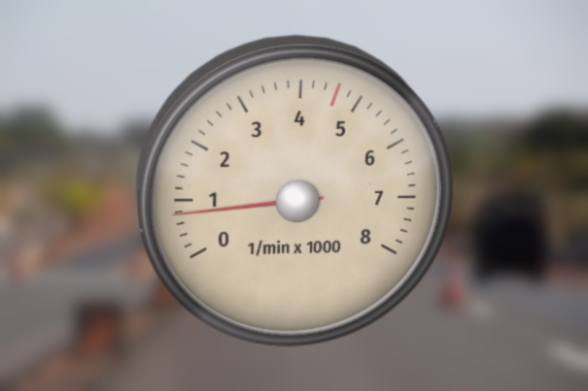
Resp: 800
